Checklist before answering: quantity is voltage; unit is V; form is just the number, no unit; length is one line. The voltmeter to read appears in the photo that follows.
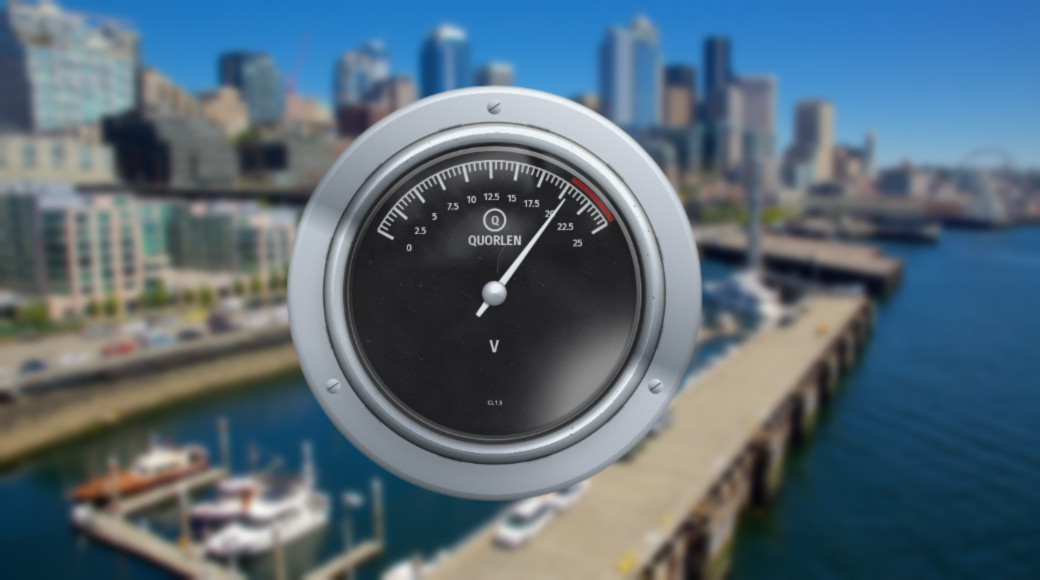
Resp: 20.5
